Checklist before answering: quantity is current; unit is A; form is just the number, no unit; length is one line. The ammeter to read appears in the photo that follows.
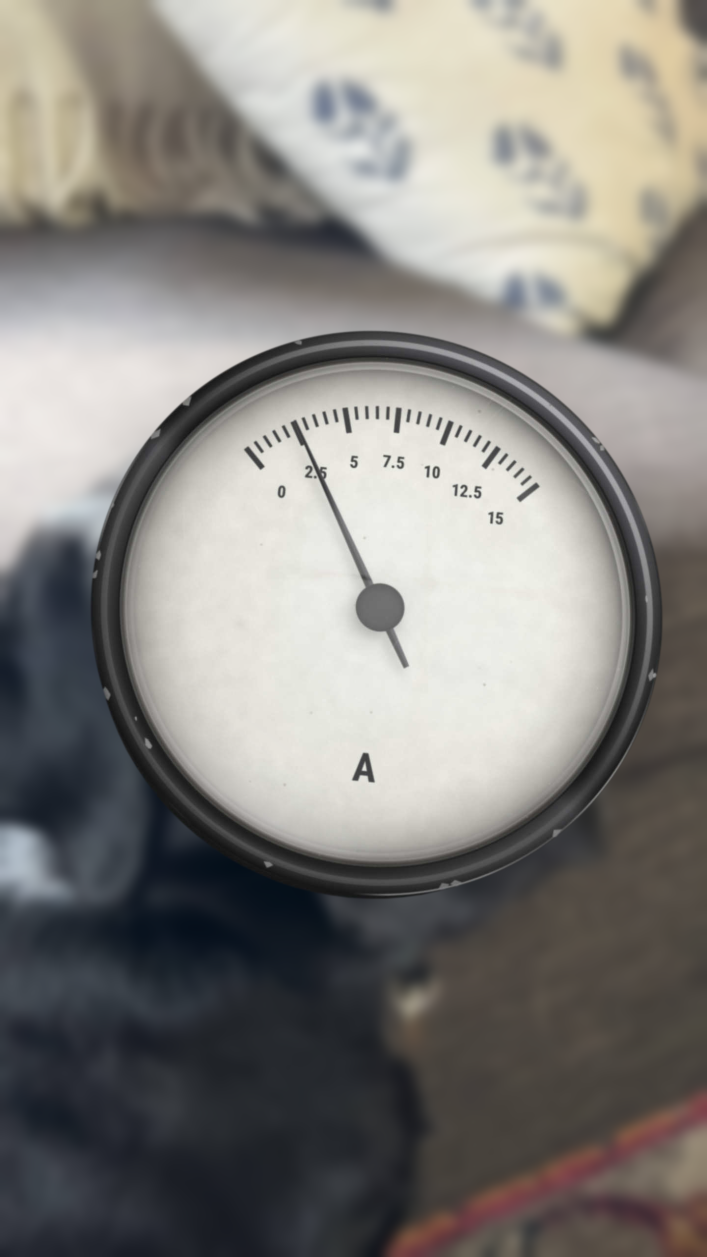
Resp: 2.5
